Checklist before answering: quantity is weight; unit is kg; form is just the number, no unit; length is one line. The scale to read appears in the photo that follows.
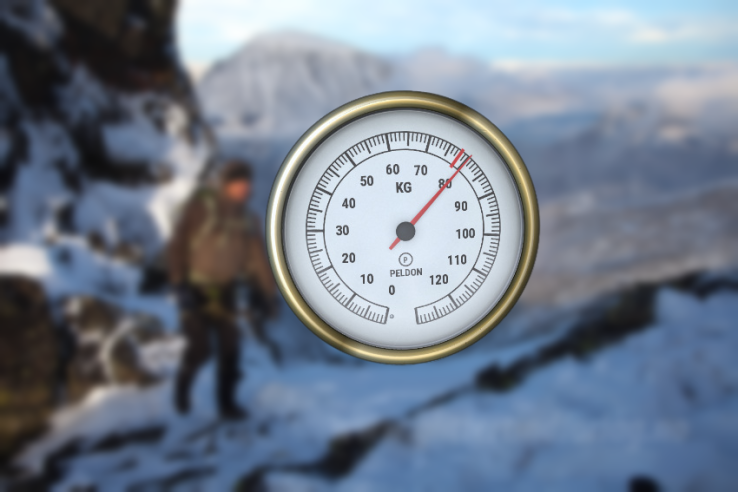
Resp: 80
